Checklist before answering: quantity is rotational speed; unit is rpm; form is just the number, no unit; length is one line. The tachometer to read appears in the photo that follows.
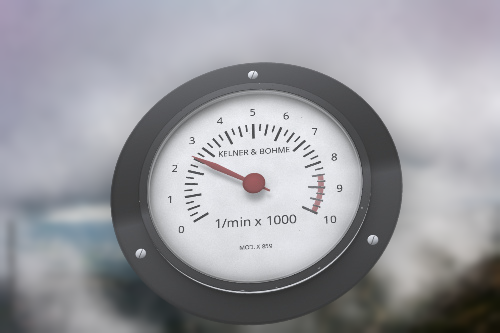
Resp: 2500
